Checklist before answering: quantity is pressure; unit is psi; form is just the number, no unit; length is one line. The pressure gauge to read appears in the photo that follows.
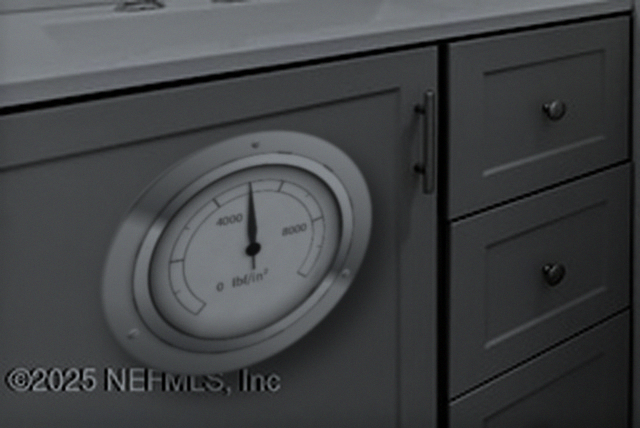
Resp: 5000
